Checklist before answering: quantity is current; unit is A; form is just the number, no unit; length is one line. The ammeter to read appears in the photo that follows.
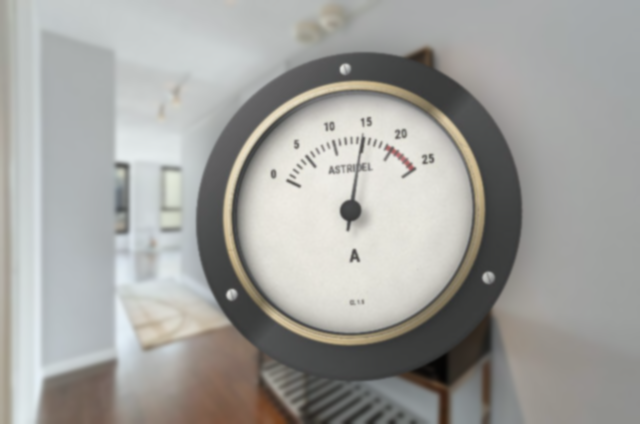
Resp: 15
